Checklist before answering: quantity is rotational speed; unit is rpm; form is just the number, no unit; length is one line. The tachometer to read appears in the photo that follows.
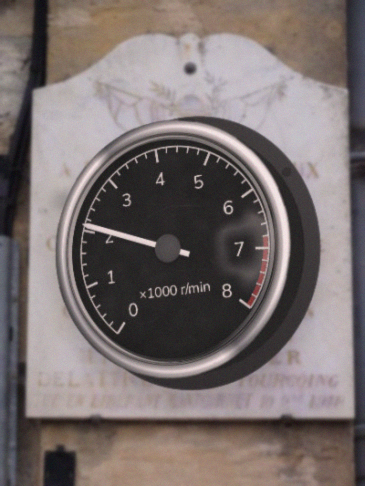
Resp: 2100
